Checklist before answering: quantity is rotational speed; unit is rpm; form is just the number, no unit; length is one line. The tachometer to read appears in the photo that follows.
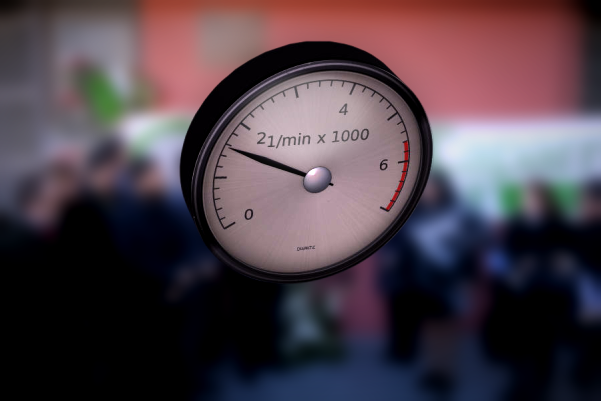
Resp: 1600
